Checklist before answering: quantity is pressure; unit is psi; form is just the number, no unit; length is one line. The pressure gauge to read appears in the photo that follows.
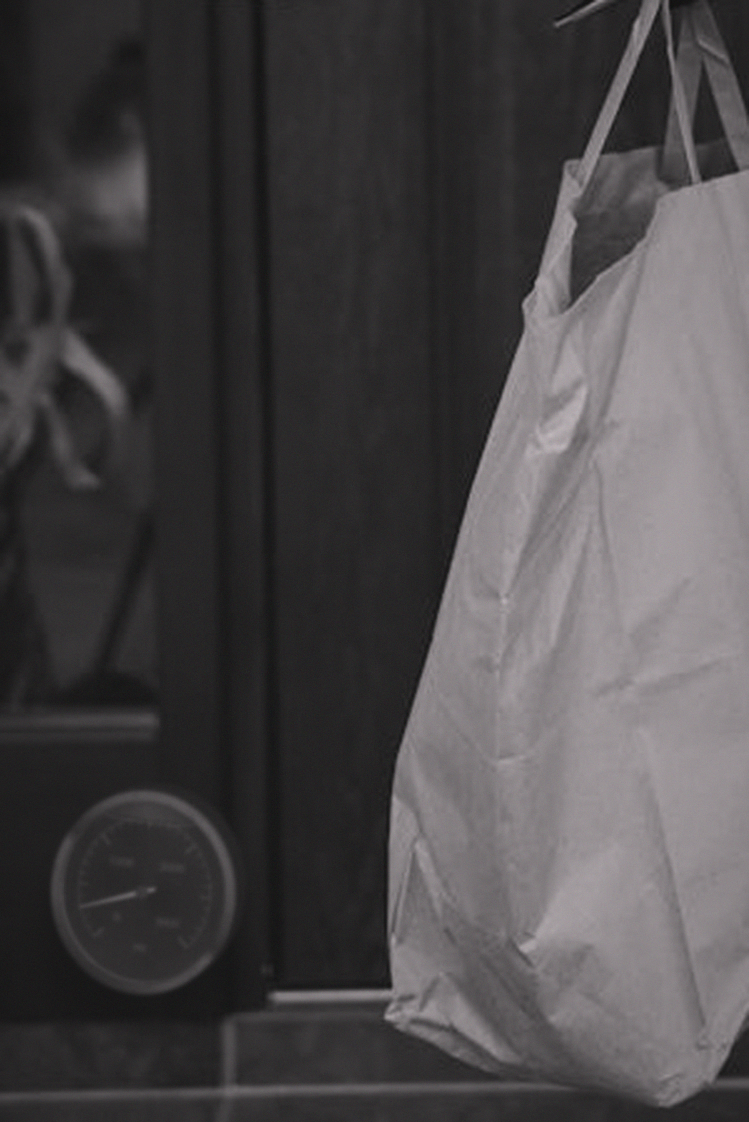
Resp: 300
